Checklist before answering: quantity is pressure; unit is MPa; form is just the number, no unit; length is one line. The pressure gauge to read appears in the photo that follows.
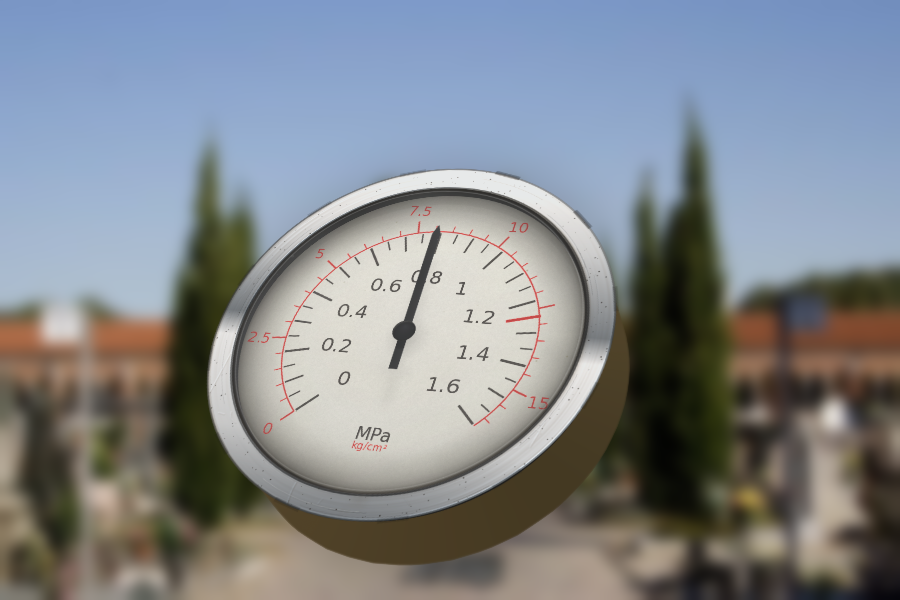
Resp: 0.8
